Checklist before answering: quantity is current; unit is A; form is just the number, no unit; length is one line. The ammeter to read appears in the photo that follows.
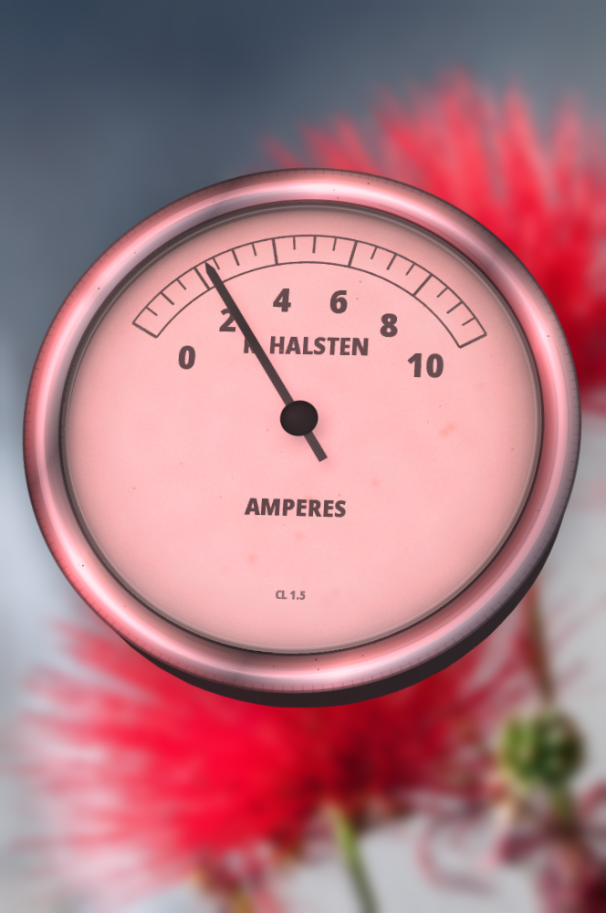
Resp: 2.25
